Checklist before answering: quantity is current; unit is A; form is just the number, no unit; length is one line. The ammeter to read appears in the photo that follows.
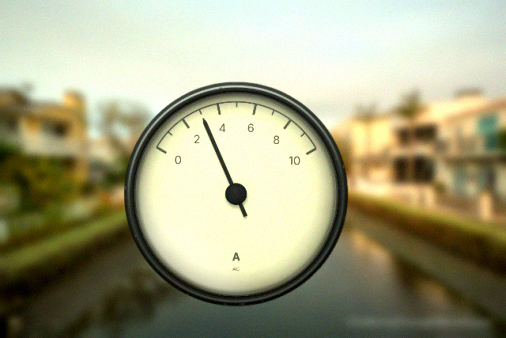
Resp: 3
